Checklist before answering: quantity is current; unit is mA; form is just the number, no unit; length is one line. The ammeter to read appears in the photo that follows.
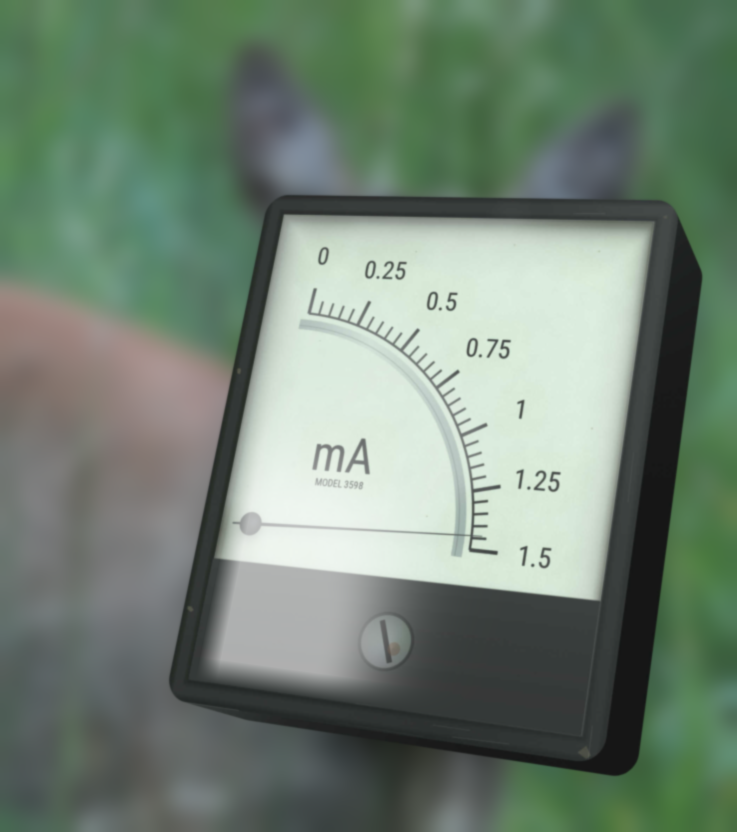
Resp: 1.45
